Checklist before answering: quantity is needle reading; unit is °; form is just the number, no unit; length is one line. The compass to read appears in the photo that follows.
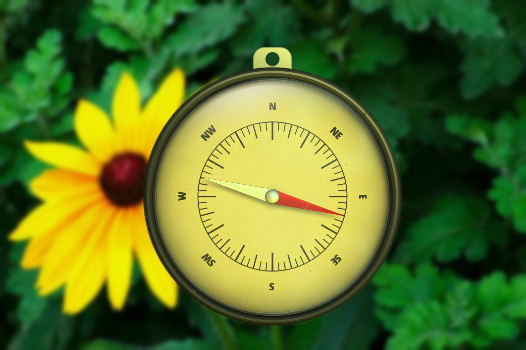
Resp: 105
